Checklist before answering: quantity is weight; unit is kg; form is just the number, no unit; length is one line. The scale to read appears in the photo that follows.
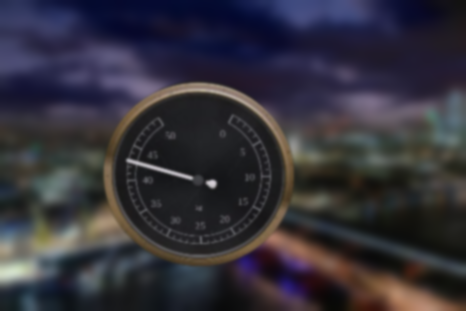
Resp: 43
